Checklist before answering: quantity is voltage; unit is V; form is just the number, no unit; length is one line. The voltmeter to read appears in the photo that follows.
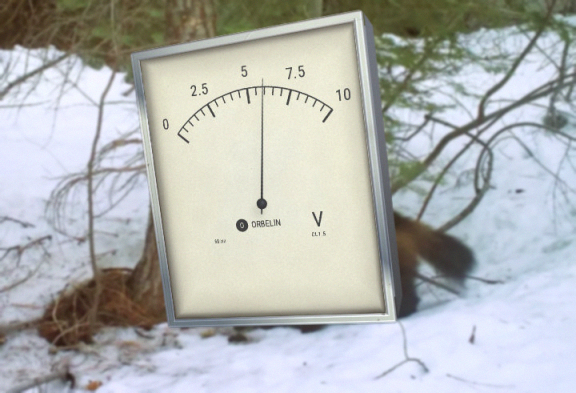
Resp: 6
